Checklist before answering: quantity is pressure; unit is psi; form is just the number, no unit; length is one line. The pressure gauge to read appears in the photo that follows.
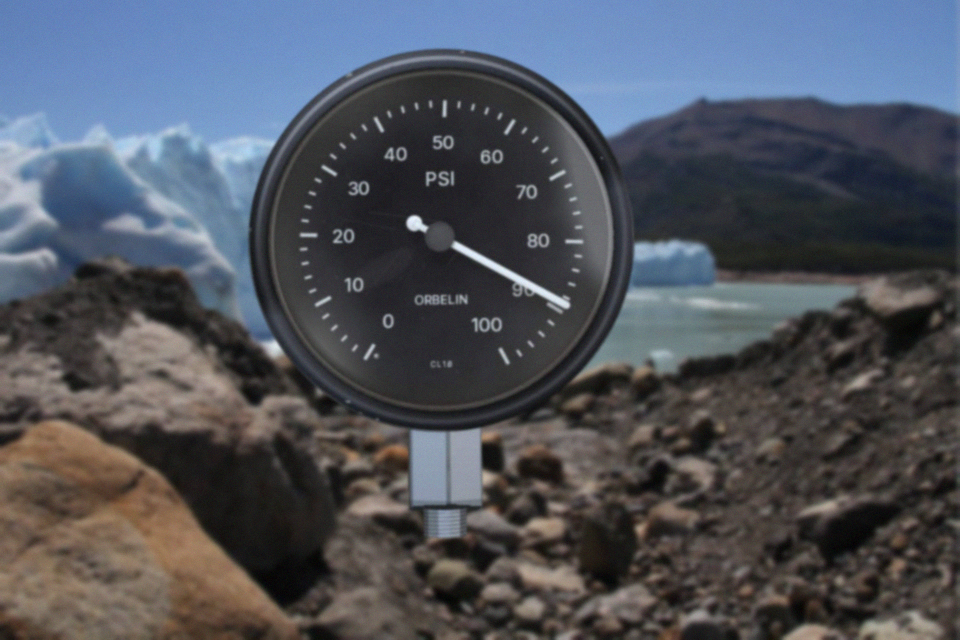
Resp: 89
